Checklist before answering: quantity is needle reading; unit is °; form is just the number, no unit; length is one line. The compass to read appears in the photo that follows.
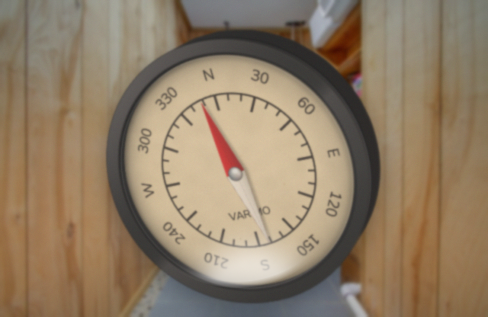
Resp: 350
